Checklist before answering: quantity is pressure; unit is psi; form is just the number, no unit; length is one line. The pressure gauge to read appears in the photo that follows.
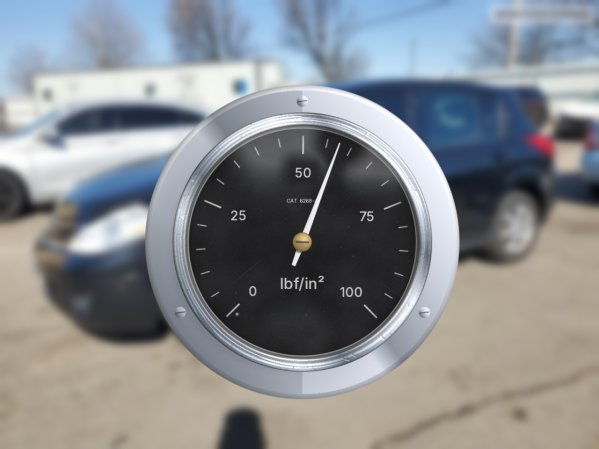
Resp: 57.5
